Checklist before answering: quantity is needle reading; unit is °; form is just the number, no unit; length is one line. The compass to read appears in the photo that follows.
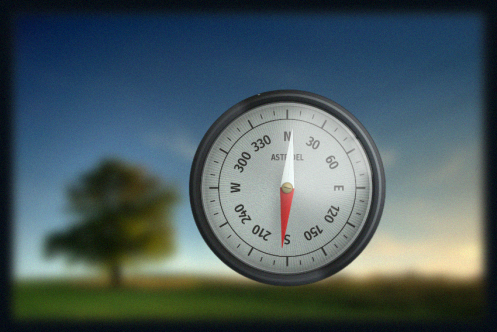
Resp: 185
